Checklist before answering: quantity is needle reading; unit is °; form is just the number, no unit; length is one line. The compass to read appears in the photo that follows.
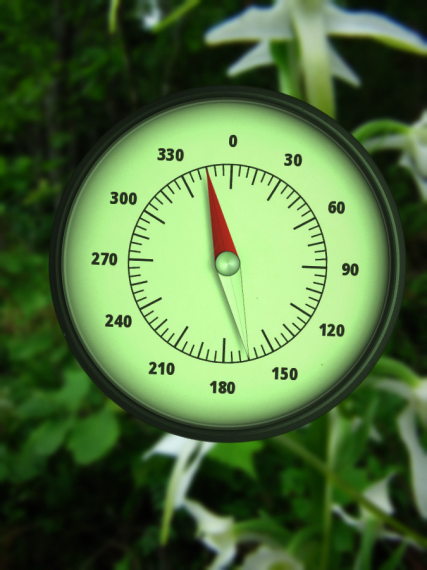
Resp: 345
